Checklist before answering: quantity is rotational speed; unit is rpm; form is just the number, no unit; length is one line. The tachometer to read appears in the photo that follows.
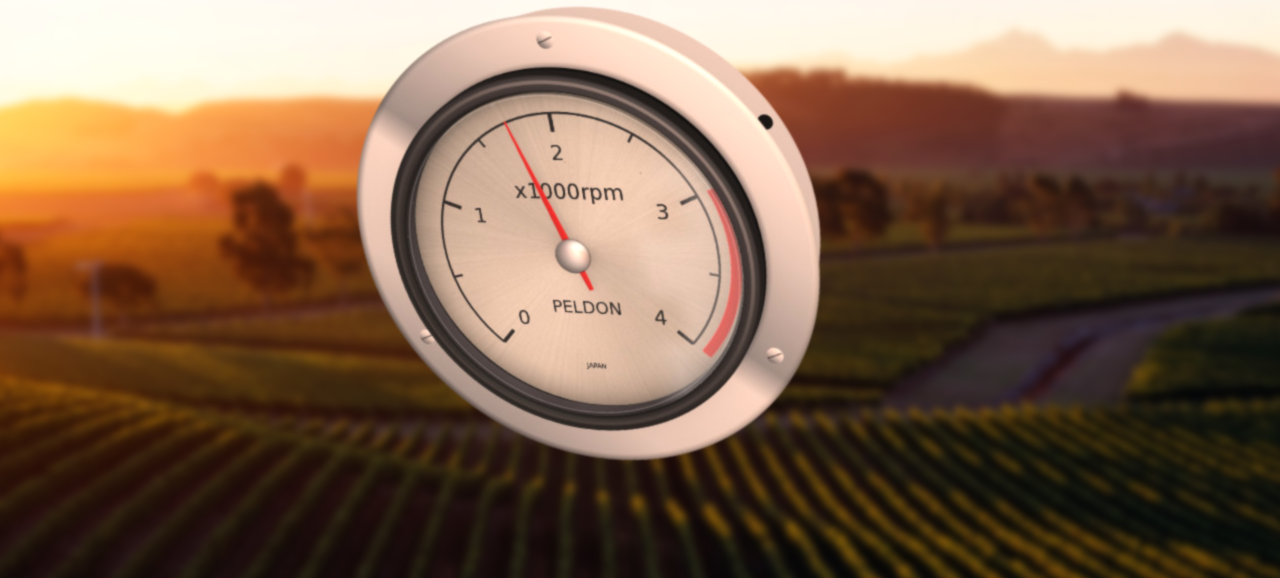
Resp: 1750
